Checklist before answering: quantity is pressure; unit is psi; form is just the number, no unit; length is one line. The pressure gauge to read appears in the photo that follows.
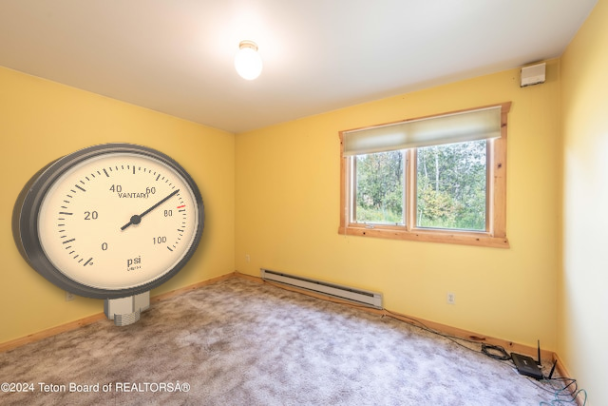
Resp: 70
